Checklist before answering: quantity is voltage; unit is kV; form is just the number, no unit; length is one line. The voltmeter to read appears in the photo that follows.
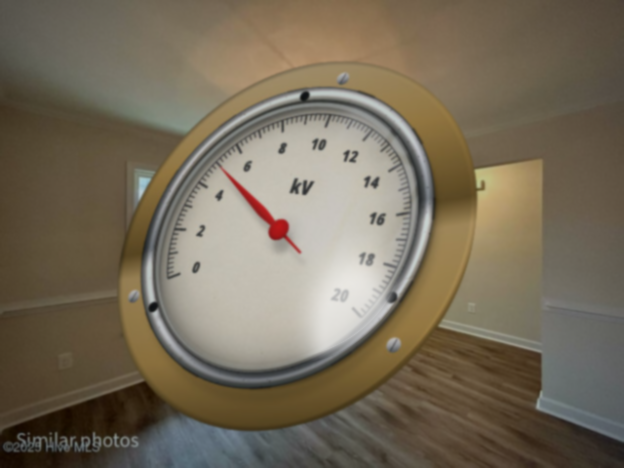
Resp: 5
